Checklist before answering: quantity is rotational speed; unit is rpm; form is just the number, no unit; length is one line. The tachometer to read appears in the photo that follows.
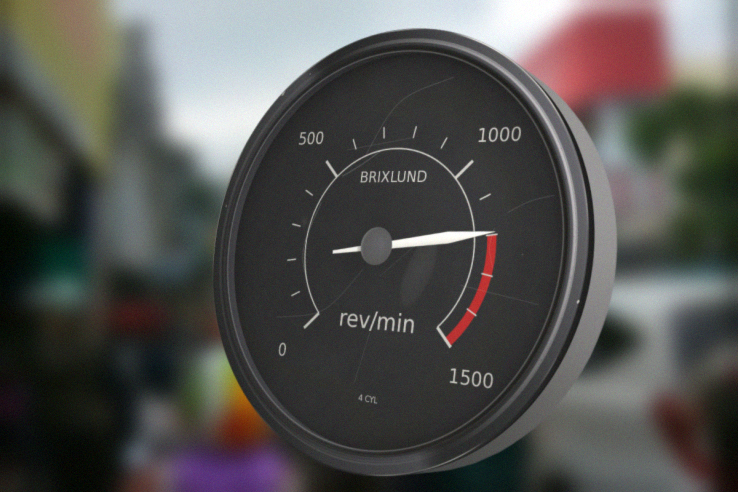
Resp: 1200
